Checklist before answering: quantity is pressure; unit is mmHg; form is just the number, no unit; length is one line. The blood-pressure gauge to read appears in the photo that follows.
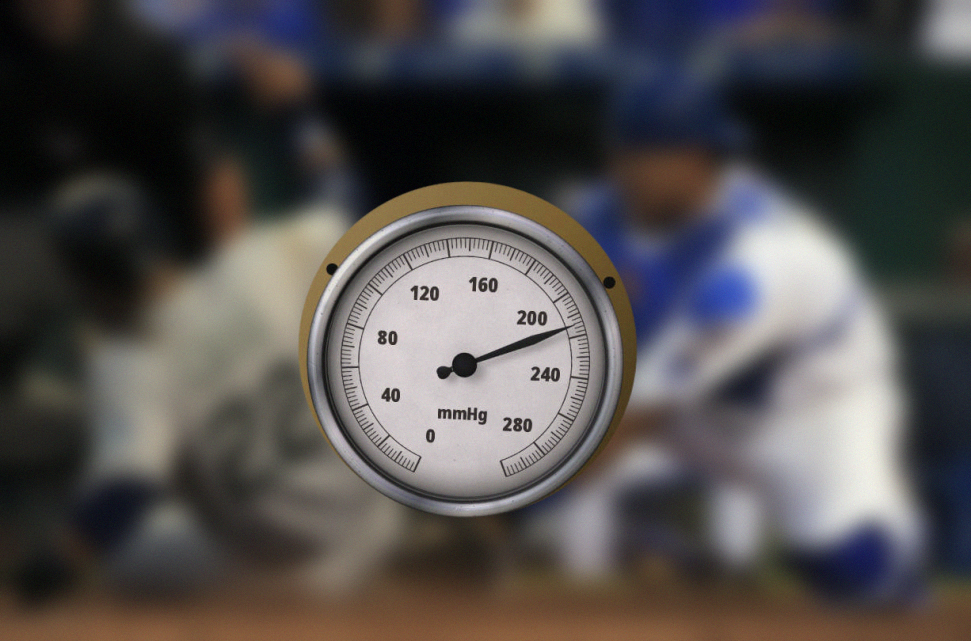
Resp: 214
